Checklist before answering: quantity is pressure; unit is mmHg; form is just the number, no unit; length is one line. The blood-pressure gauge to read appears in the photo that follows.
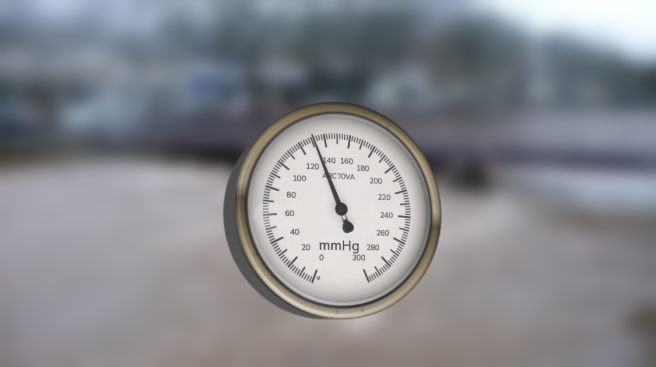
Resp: 130
